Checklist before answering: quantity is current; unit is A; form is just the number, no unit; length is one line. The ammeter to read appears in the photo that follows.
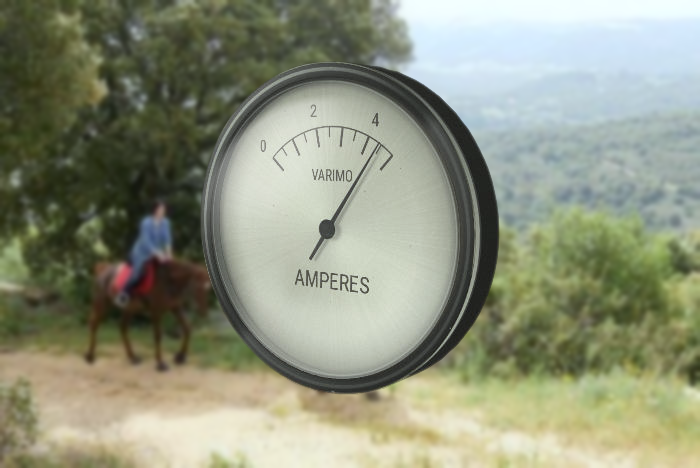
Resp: 4.5
